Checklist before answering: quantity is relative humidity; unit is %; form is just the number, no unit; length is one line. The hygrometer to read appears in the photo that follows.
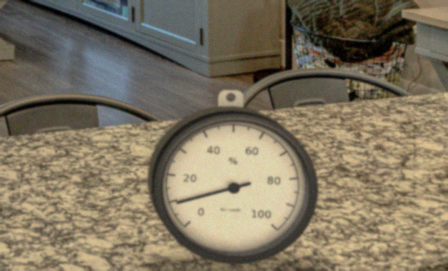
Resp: 10
